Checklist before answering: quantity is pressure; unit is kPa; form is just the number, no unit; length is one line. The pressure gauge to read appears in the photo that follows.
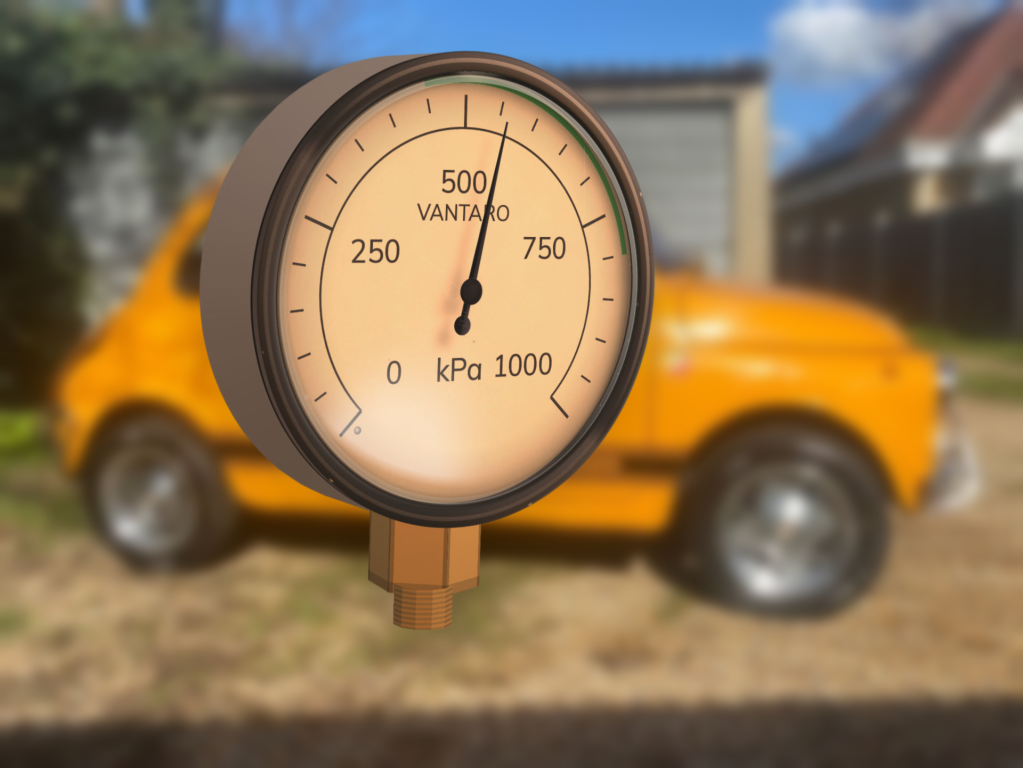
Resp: 550
